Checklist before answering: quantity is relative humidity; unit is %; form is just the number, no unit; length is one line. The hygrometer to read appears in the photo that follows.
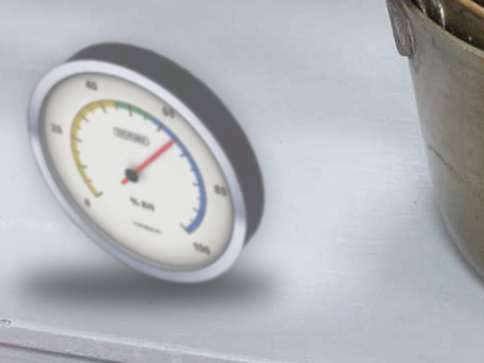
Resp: 65
